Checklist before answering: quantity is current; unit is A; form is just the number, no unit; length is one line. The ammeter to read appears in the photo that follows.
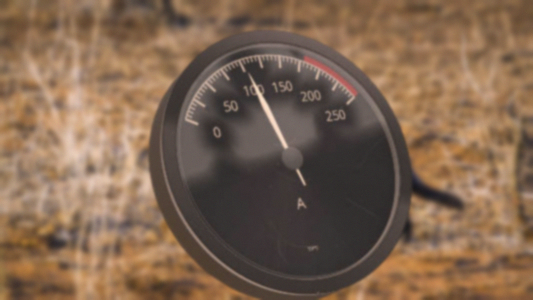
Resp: 100
